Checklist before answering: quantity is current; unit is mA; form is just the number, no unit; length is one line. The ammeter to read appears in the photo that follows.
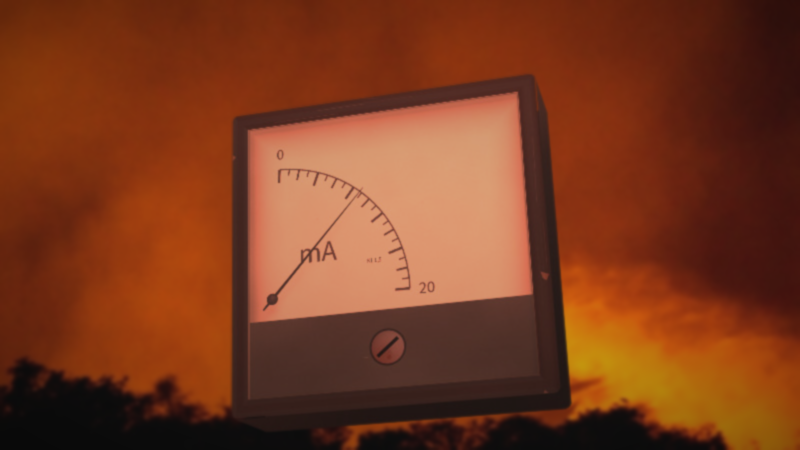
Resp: 9
